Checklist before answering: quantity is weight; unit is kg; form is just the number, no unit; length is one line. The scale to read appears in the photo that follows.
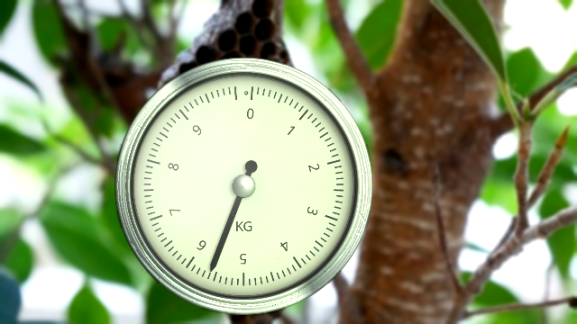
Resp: 5.6
